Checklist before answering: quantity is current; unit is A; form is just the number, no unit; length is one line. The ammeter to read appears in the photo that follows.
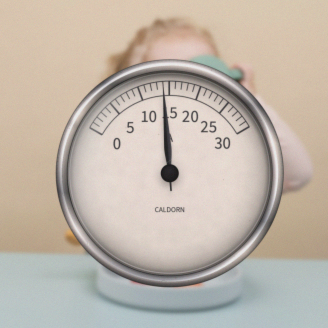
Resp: 14
